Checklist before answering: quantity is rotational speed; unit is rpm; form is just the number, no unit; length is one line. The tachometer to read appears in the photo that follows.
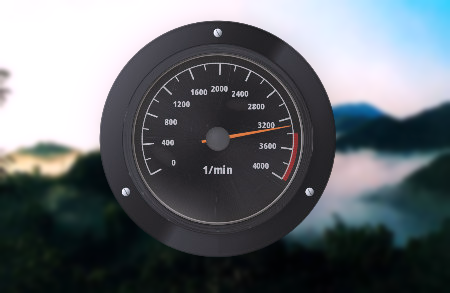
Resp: 3300
